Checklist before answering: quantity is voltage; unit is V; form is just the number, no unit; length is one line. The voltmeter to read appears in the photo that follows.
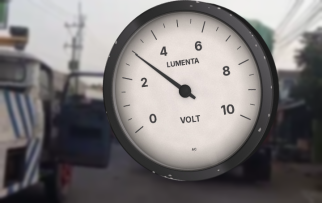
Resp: 3
